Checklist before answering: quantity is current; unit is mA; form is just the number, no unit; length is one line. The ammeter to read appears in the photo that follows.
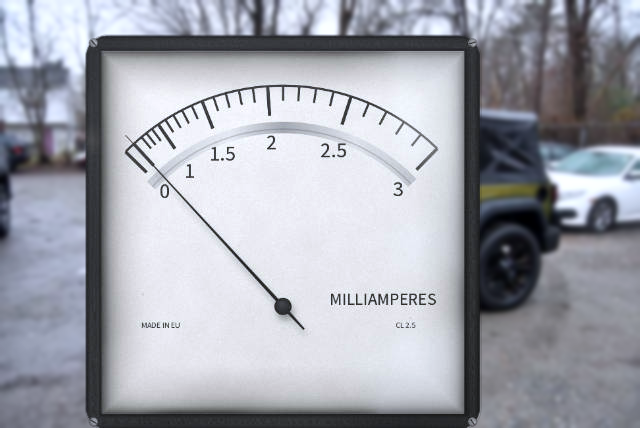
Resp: 0.5
